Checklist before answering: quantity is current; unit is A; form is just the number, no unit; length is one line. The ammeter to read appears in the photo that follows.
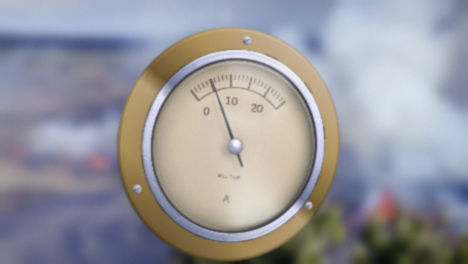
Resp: 5
